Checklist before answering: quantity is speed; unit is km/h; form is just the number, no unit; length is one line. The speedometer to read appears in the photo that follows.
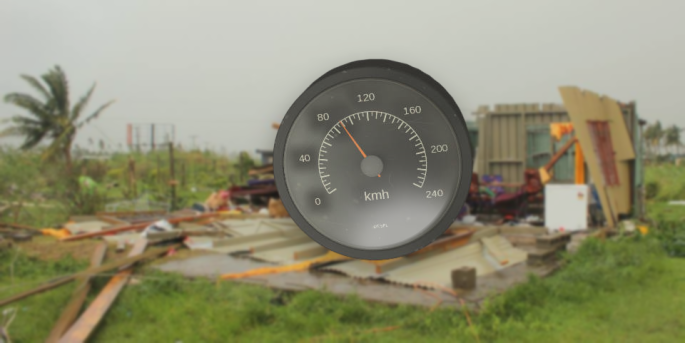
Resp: 90
